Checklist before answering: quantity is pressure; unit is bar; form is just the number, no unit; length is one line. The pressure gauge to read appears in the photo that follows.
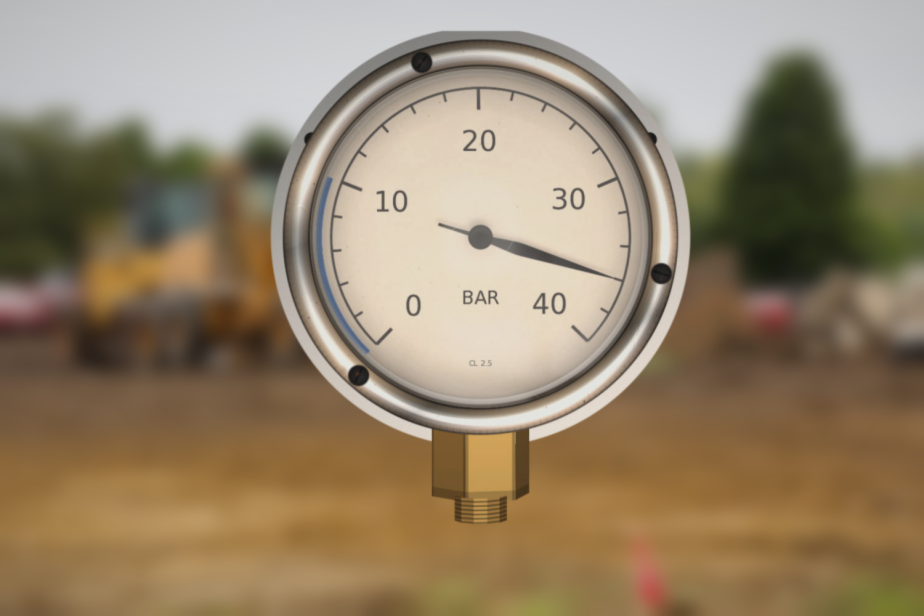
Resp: 36
